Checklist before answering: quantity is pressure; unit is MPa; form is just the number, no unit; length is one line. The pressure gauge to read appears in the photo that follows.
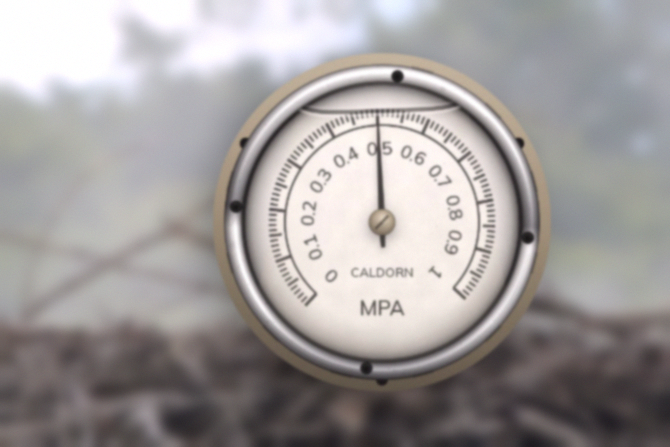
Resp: 0.5
